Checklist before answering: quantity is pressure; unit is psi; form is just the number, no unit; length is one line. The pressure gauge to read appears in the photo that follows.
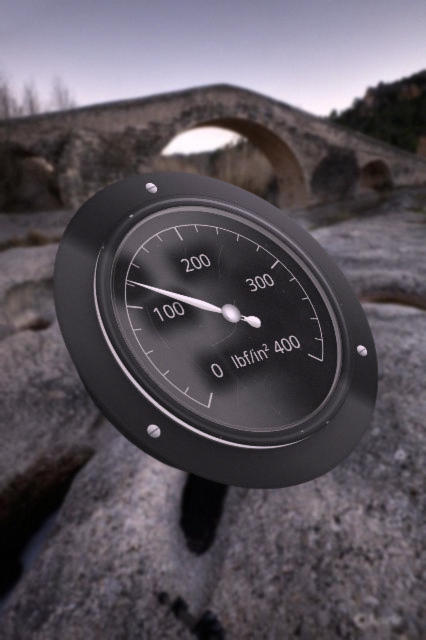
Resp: 120
